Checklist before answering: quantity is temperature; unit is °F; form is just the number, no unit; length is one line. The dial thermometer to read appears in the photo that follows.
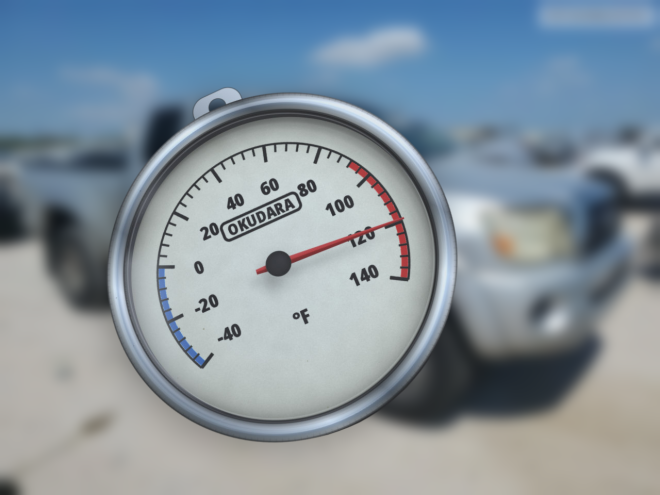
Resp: 120
